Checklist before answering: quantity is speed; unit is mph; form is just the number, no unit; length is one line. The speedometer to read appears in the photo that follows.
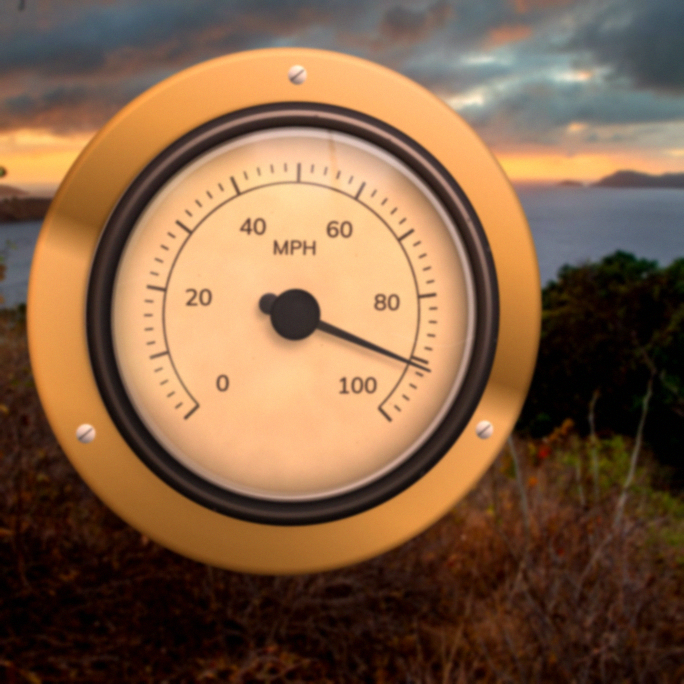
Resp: 91
